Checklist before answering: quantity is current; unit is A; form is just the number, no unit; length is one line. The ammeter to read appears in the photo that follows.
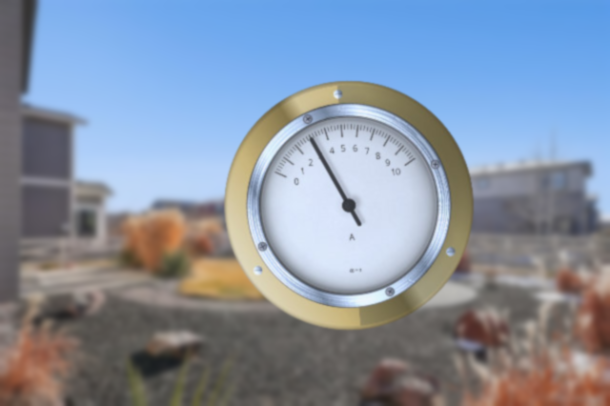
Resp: 3
